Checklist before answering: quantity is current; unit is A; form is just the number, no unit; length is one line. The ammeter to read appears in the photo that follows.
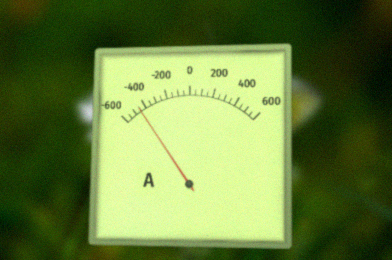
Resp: -450
